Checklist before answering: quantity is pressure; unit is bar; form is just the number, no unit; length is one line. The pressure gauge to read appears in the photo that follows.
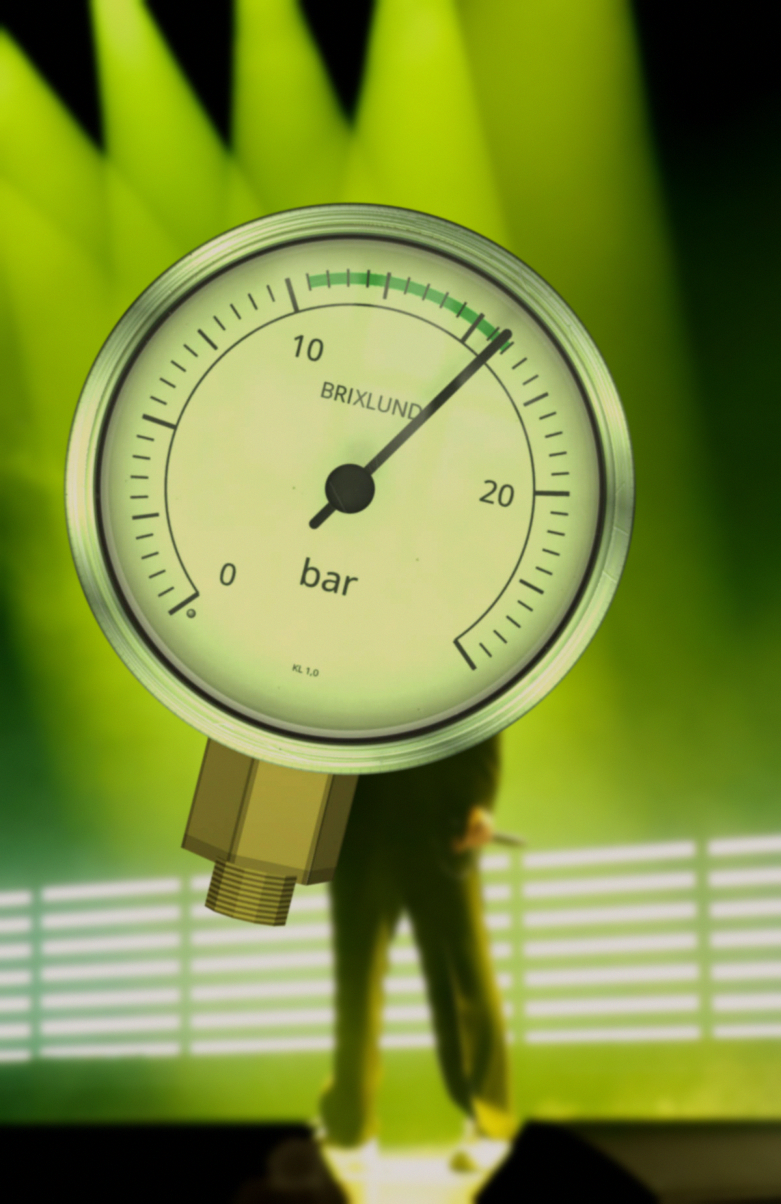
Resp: 15.75
